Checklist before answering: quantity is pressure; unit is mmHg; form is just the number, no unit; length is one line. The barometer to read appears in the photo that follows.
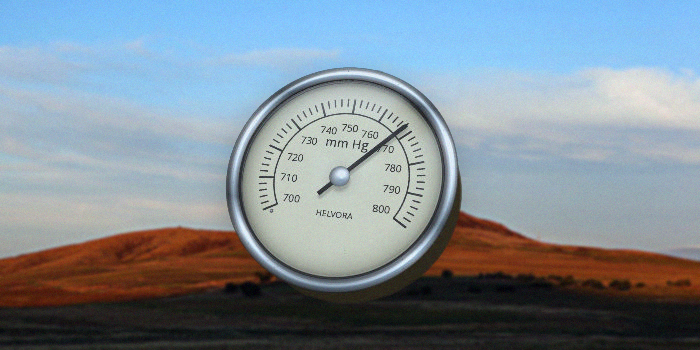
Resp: 768
